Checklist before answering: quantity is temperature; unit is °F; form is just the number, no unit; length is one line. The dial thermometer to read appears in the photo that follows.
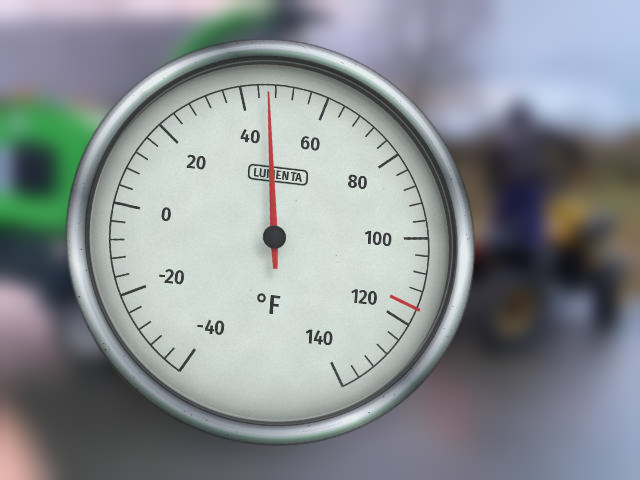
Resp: 46
